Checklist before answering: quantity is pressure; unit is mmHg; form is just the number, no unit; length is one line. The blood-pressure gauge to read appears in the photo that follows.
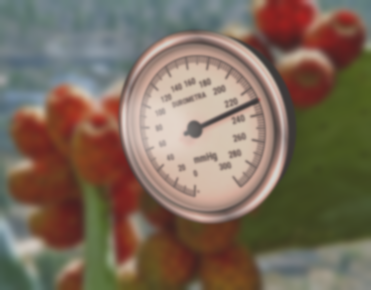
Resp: 230
